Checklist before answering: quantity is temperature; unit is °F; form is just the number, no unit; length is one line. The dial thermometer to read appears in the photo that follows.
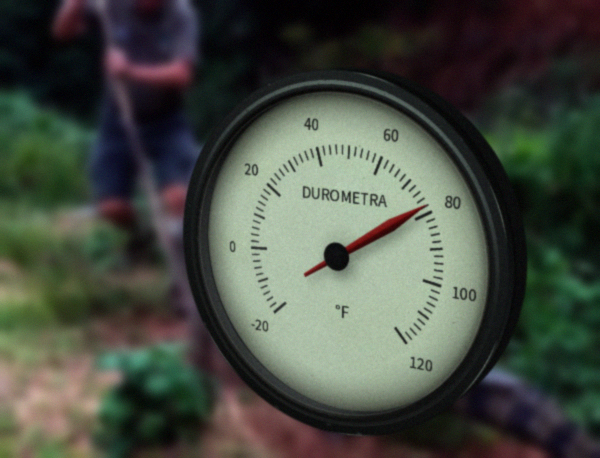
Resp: 78
